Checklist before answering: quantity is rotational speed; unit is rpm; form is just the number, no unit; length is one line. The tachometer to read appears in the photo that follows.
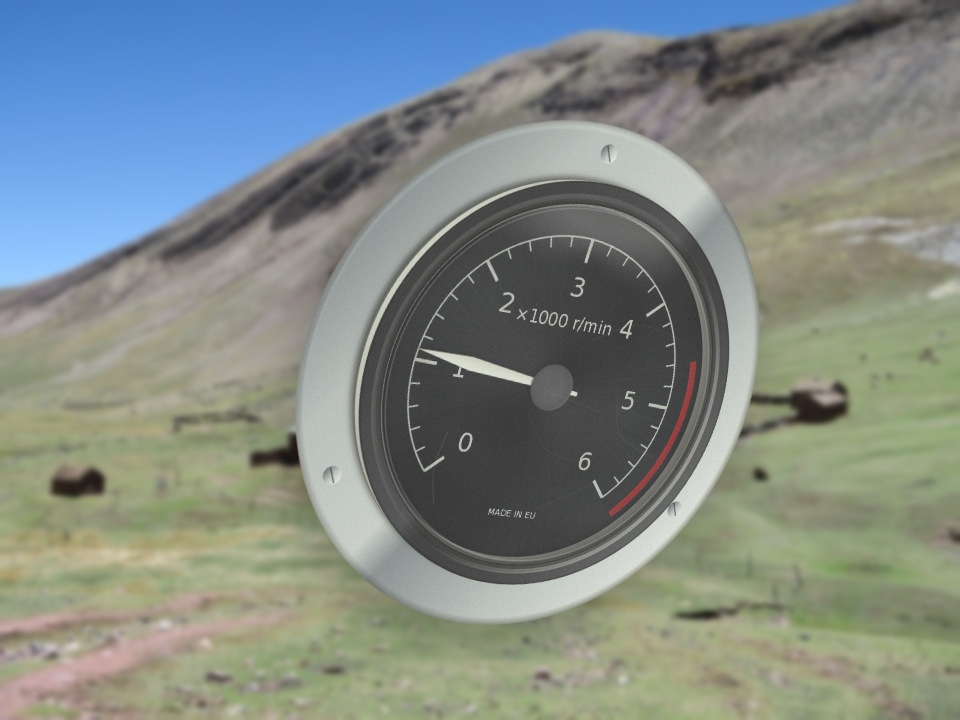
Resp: 1100
